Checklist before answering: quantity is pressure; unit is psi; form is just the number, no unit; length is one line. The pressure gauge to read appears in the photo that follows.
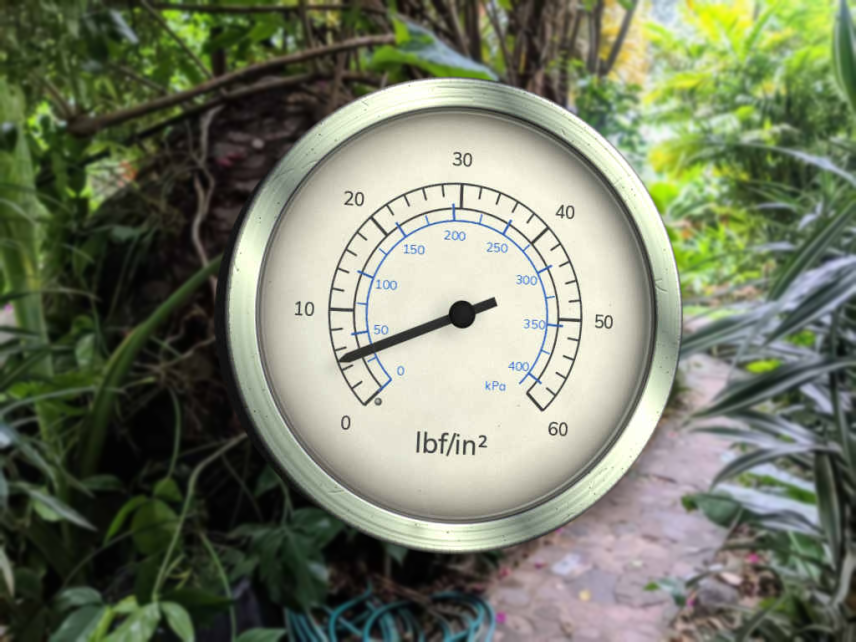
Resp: 5
